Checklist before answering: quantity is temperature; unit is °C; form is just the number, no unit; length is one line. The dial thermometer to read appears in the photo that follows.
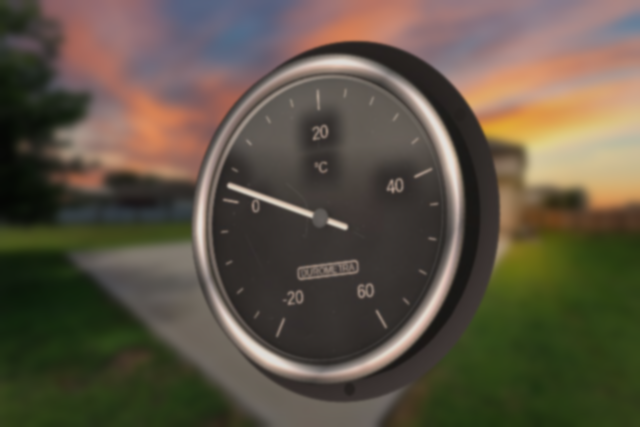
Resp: 2
